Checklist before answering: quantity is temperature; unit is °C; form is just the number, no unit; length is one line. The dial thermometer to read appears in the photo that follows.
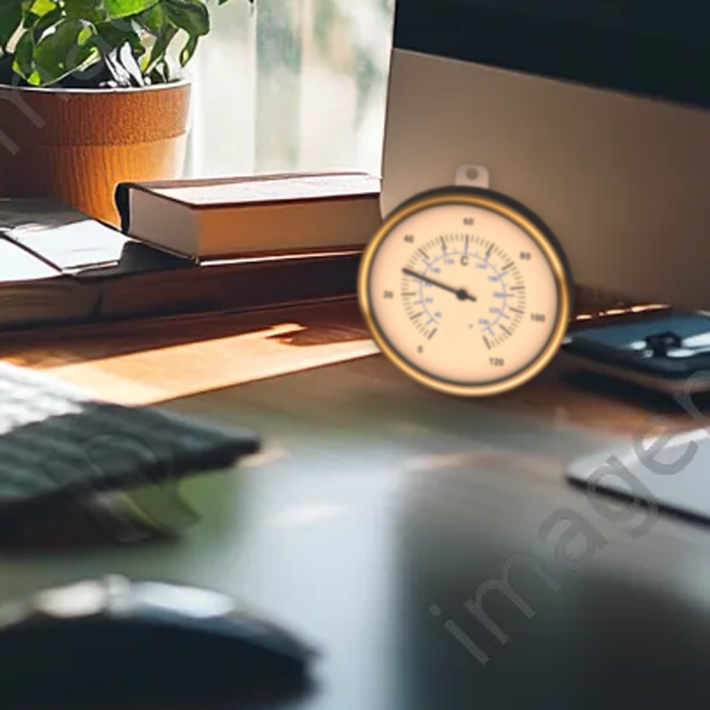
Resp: 30
